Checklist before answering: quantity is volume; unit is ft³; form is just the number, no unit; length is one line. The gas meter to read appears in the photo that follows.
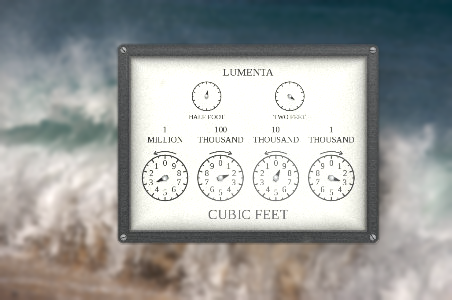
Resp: 319300
